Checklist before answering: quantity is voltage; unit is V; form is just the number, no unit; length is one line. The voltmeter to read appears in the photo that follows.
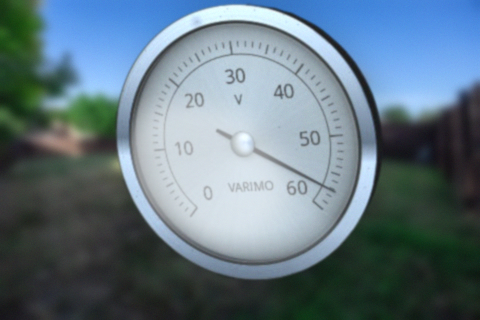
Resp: 57
